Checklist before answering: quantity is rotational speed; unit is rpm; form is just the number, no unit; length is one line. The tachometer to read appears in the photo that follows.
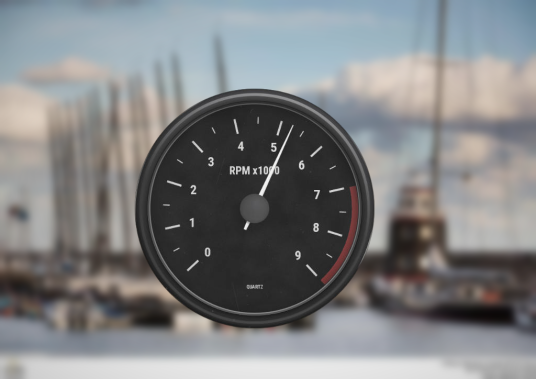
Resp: 5250
